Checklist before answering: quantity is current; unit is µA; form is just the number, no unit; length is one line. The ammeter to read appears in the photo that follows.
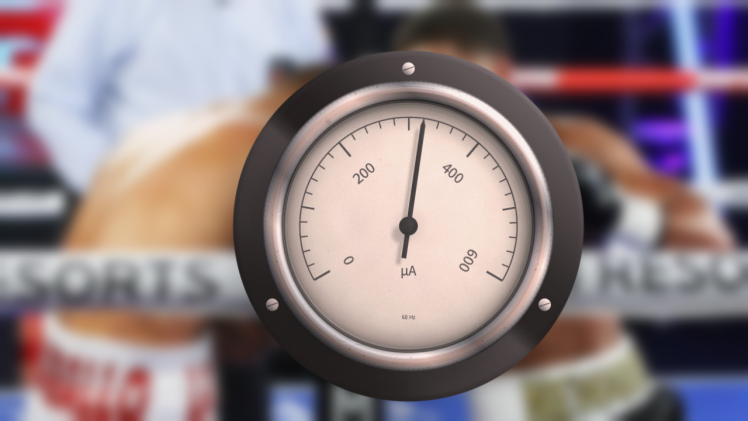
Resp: 320
